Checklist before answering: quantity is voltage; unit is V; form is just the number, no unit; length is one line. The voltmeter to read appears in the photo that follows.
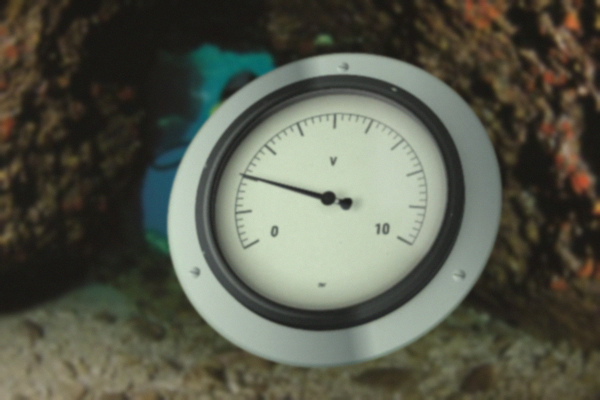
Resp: 2
